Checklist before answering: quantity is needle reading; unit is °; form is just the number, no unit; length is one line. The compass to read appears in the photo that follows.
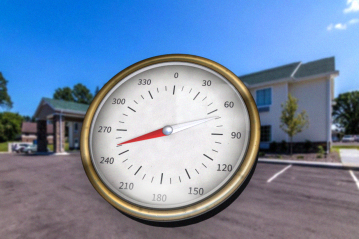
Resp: 250
